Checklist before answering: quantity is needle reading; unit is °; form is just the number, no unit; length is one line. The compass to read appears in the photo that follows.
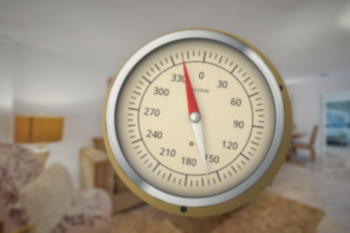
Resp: 340
